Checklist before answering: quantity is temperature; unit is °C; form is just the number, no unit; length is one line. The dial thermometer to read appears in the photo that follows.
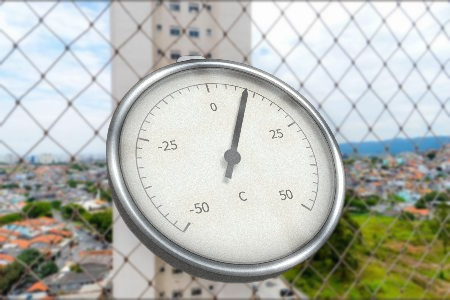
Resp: 10
